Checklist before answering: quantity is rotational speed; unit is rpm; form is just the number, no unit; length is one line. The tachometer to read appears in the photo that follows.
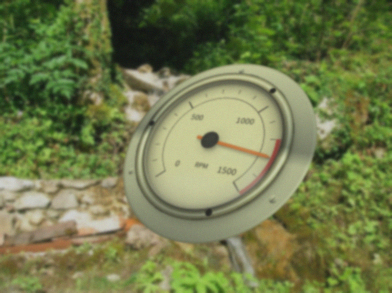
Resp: 1300
